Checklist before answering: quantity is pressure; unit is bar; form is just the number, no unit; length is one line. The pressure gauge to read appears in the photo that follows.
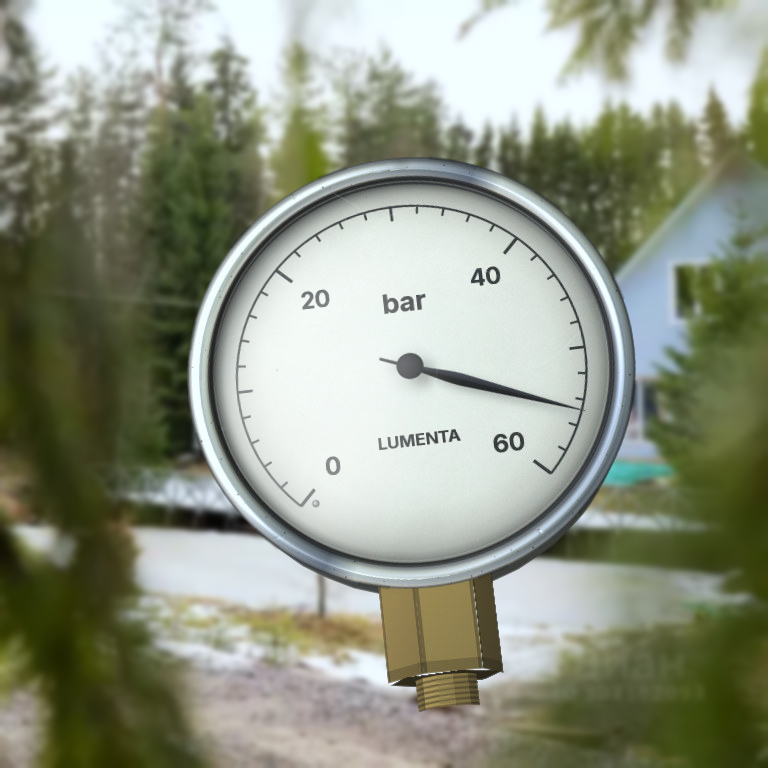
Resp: 55
